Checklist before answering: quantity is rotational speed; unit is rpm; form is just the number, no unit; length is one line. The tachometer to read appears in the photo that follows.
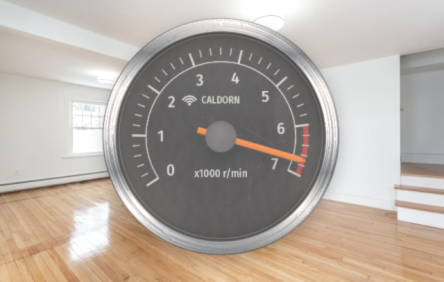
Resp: 6700
